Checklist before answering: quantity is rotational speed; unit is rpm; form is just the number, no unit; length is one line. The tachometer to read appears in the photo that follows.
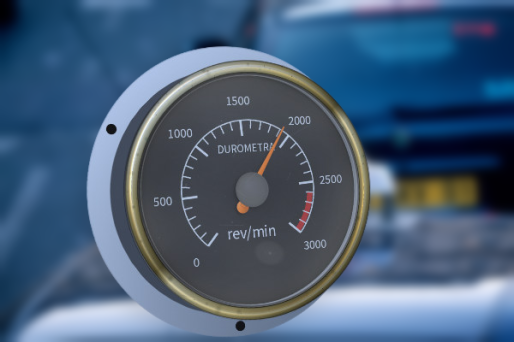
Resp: 1900
